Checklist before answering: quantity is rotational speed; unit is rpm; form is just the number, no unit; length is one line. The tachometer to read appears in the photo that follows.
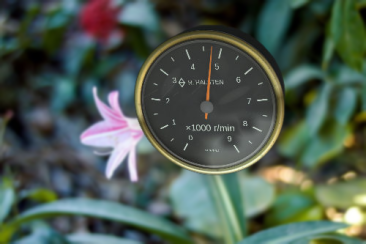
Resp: 4750
